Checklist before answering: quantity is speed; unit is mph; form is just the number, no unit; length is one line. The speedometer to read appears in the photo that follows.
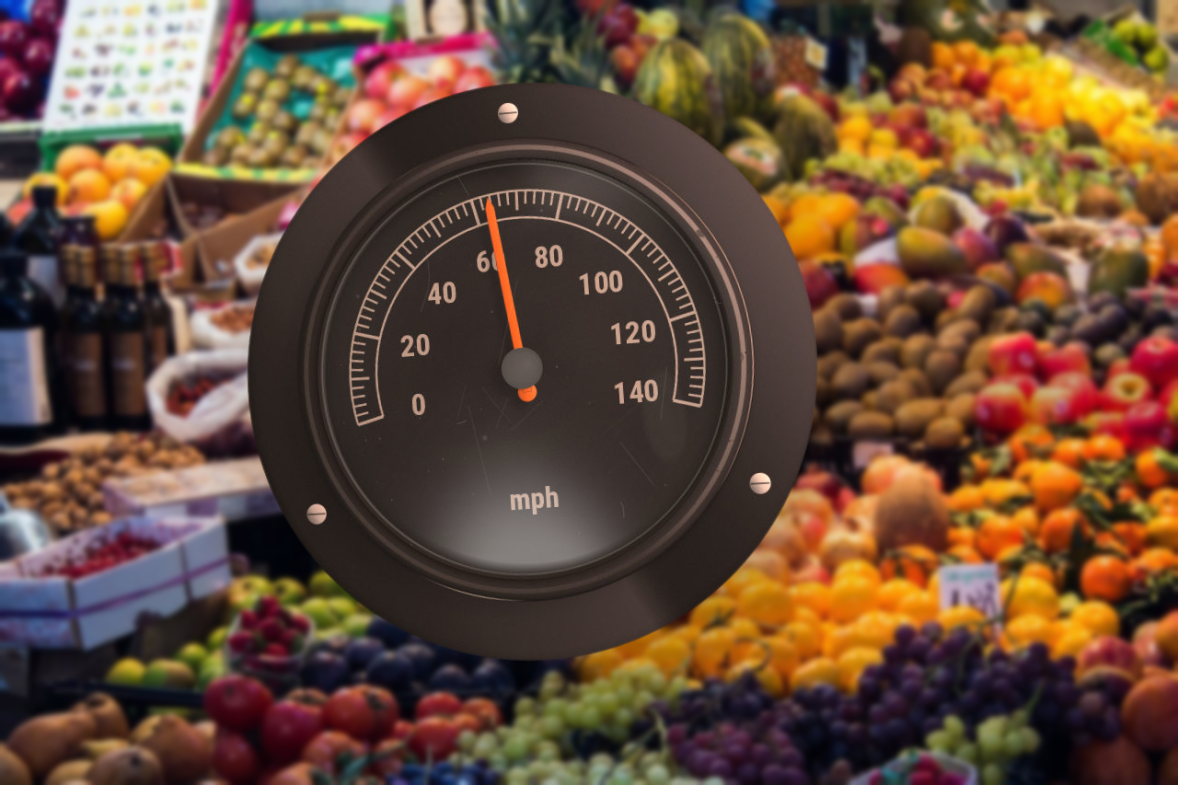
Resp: 64
